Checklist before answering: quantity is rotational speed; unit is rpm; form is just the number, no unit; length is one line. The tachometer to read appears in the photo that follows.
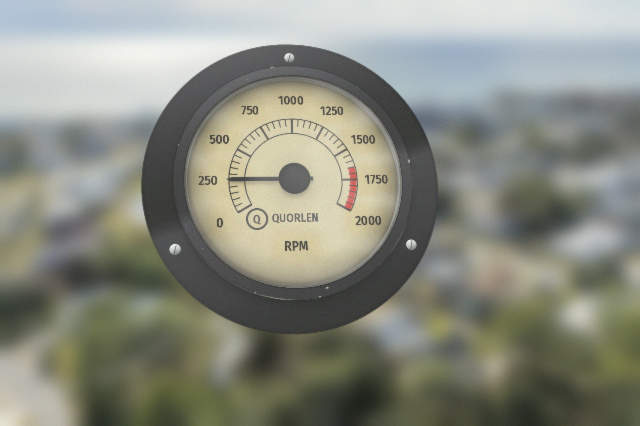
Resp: 250
